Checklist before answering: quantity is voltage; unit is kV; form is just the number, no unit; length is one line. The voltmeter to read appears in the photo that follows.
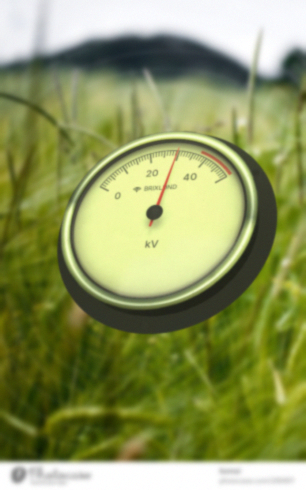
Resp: 30
